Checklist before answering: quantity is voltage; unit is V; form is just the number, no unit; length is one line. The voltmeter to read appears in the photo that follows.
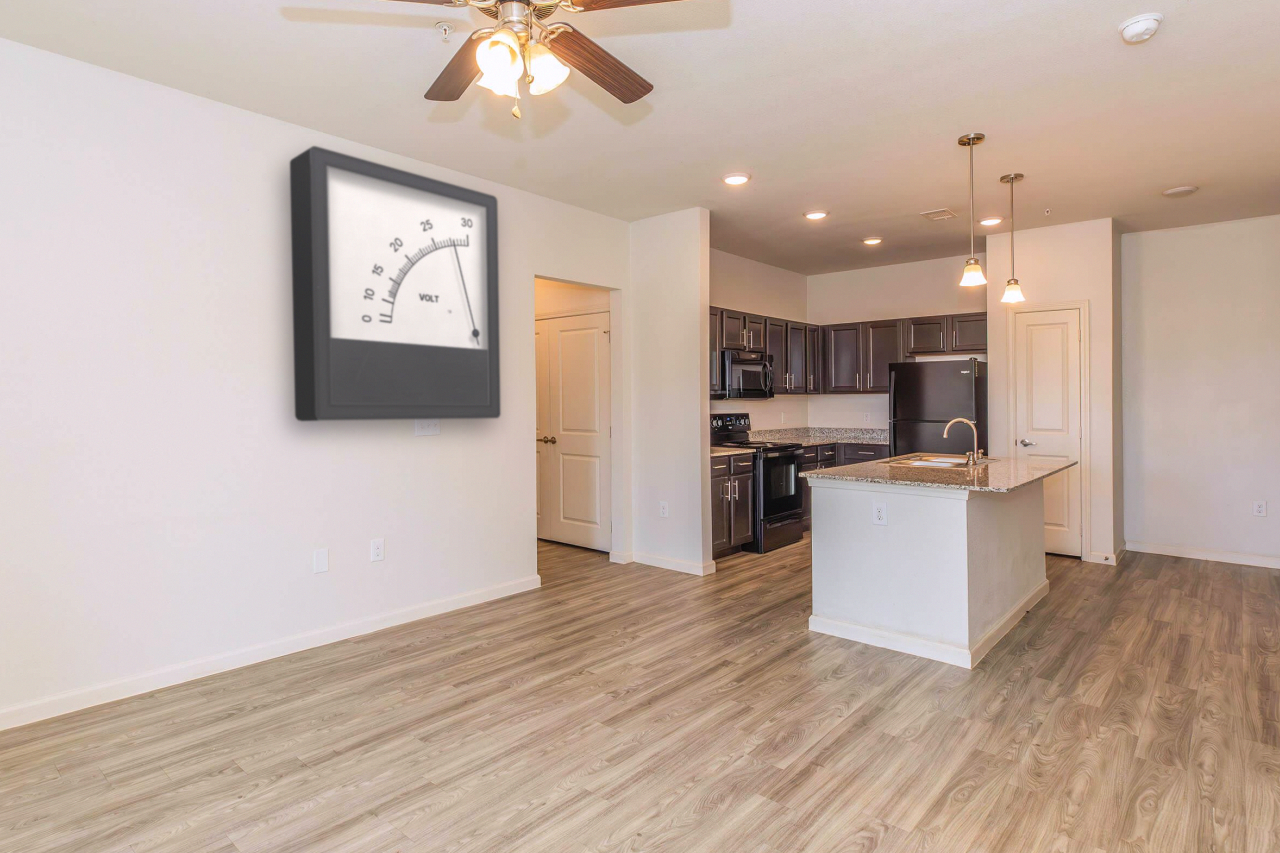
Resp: 27.5
